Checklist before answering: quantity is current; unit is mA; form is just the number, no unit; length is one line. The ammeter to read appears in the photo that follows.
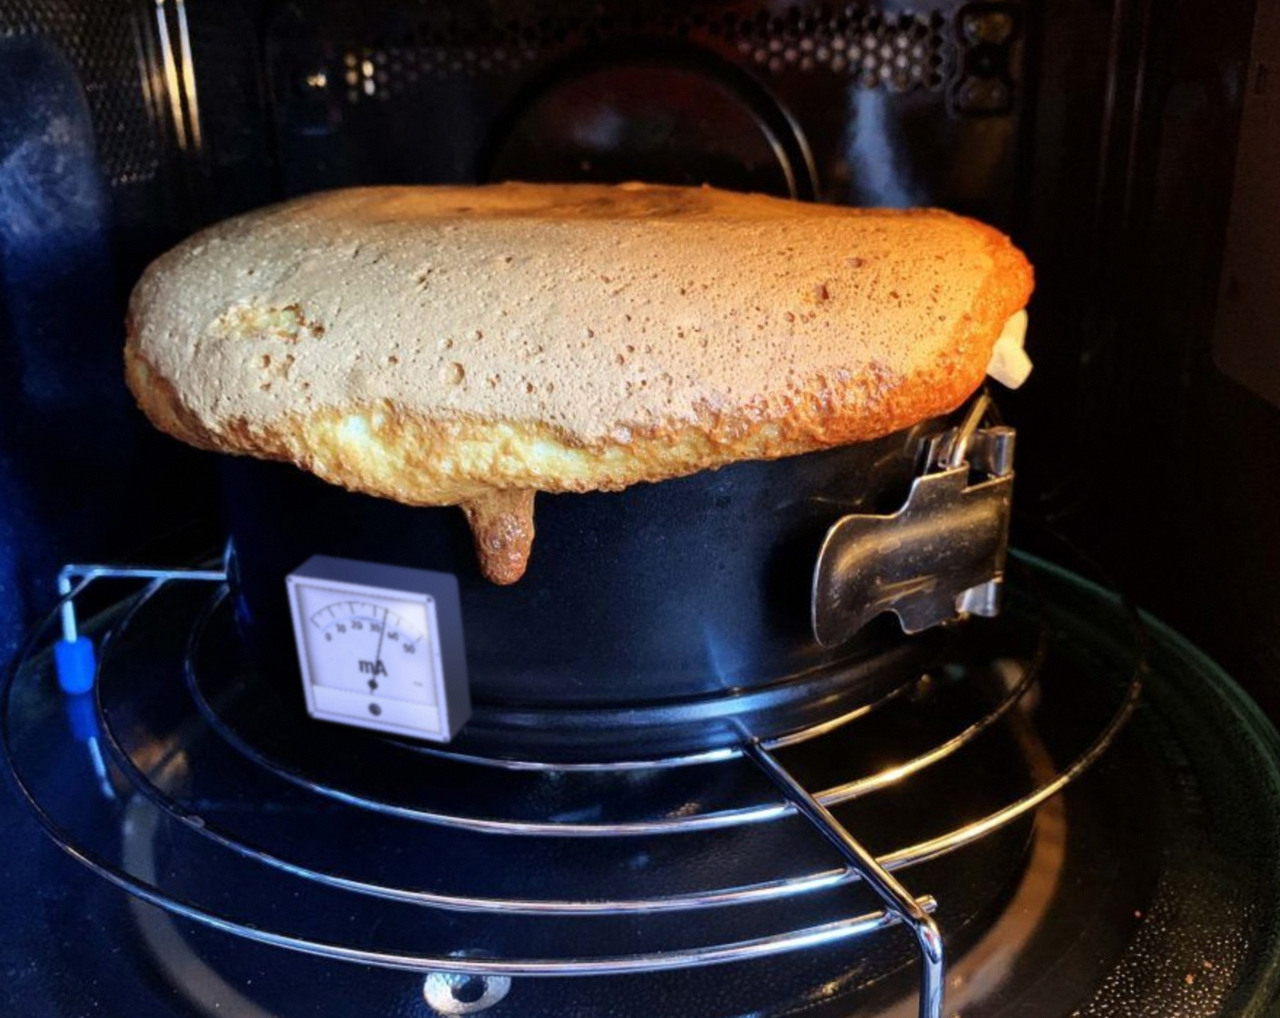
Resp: 35
